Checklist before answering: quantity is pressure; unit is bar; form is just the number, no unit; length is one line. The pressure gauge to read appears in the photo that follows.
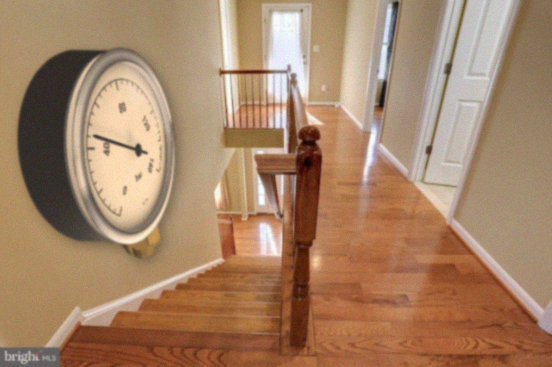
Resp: 45
